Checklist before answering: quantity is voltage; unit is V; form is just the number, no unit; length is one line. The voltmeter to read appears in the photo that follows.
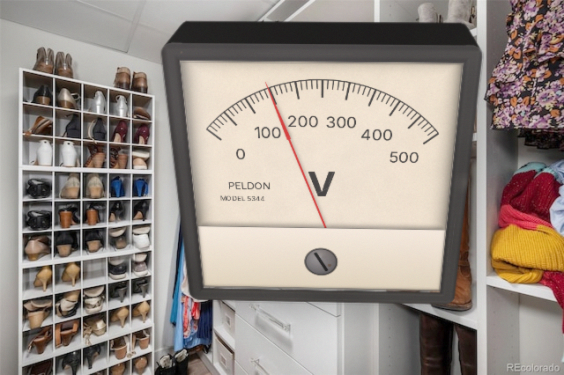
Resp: 150
